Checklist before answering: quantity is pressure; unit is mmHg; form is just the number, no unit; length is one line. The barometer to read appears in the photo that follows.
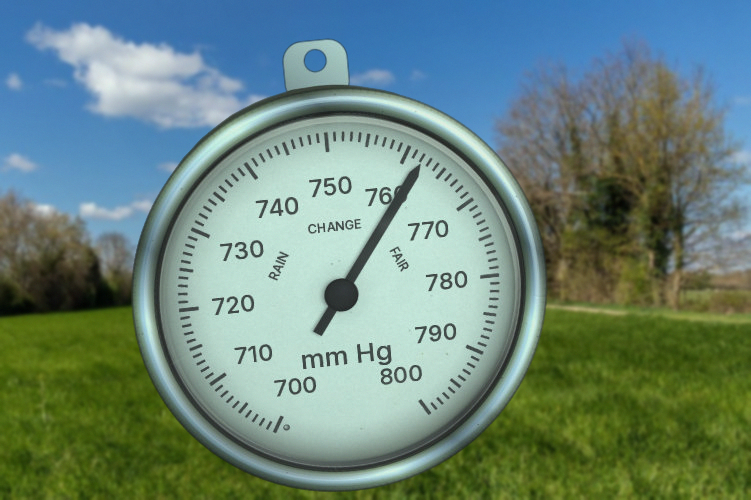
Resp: 762
